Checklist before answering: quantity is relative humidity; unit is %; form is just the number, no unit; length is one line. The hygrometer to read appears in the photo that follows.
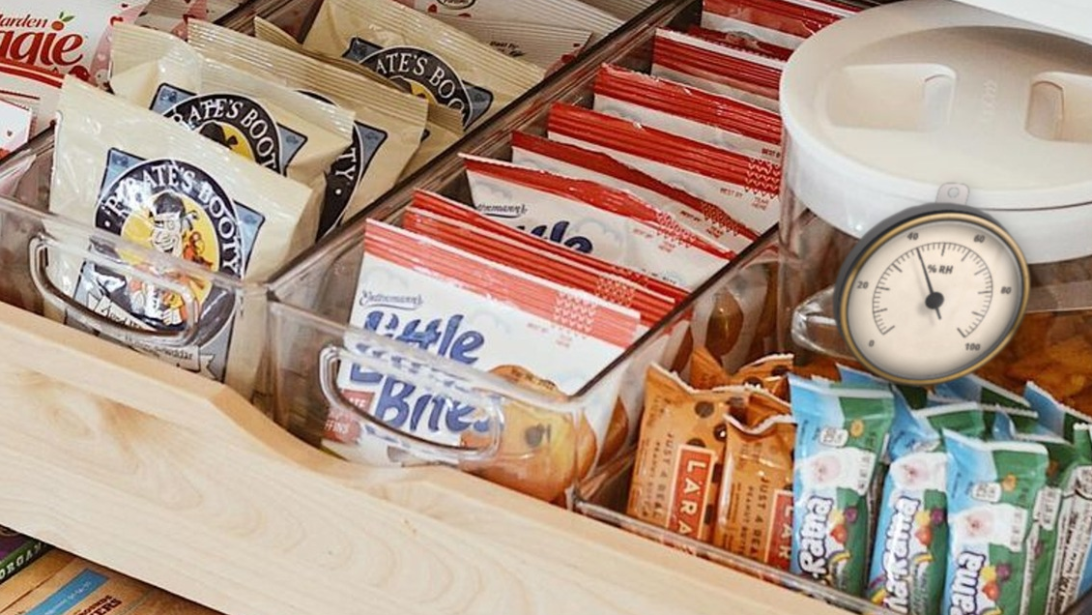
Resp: 40
